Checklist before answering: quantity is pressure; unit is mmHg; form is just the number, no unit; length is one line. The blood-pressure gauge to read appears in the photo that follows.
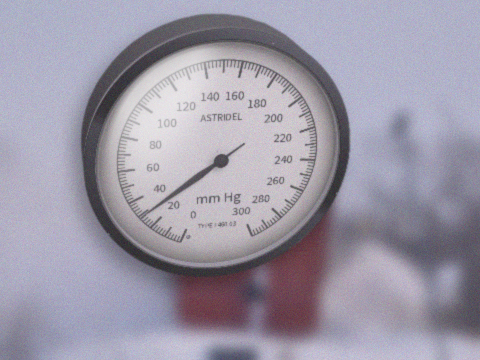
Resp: 30
